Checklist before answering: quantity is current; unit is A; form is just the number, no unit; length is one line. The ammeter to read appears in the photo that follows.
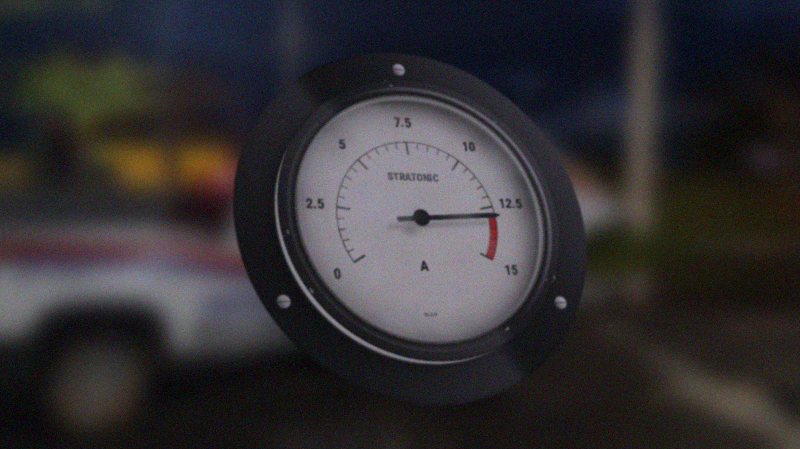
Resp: 13
